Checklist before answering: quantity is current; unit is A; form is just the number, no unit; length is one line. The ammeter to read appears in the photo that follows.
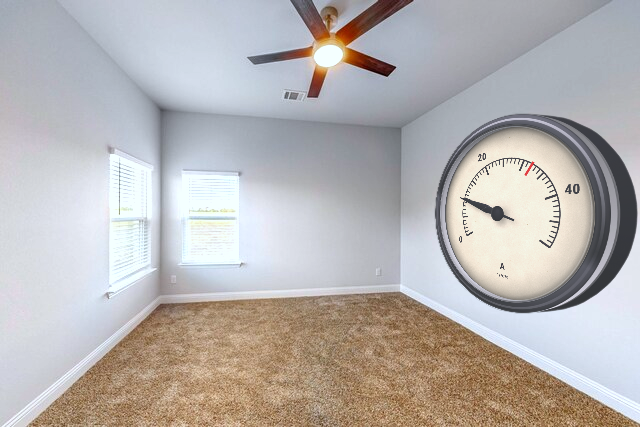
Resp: 10
